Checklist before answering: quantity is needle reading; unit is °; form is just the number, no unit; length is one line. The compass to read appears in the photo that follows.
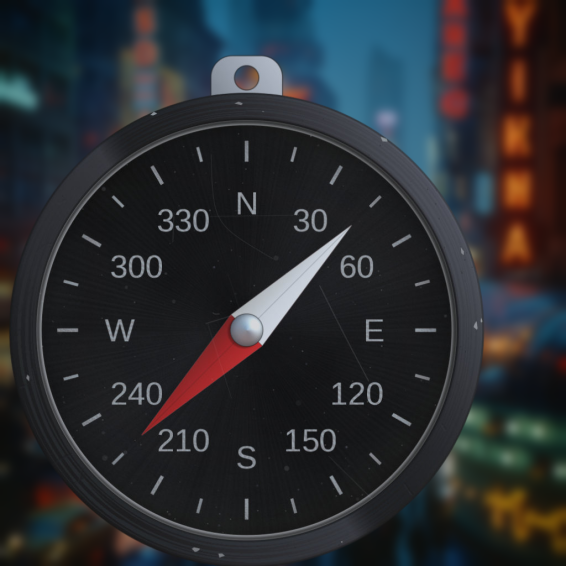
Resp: 225
